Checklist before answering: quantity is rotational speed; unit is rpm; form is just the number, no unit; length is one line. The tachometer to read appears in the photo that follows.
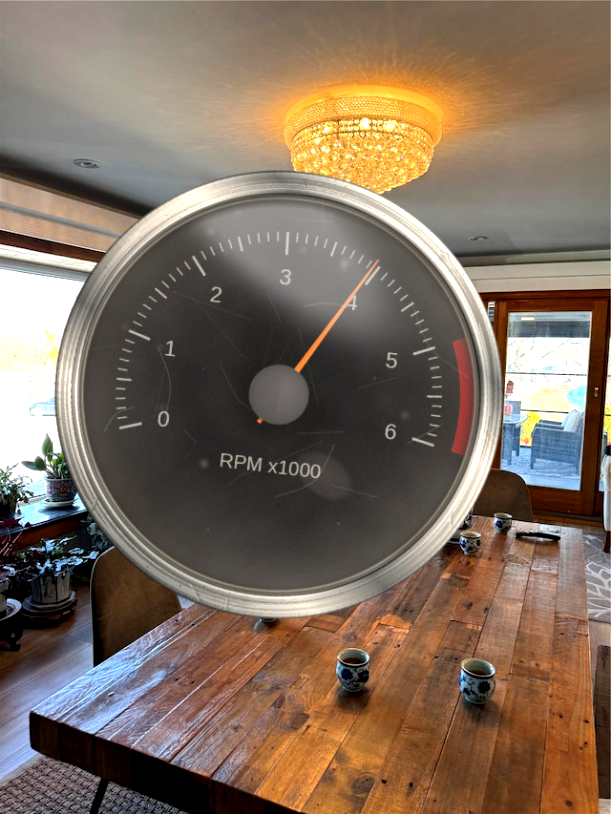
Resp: 3950
